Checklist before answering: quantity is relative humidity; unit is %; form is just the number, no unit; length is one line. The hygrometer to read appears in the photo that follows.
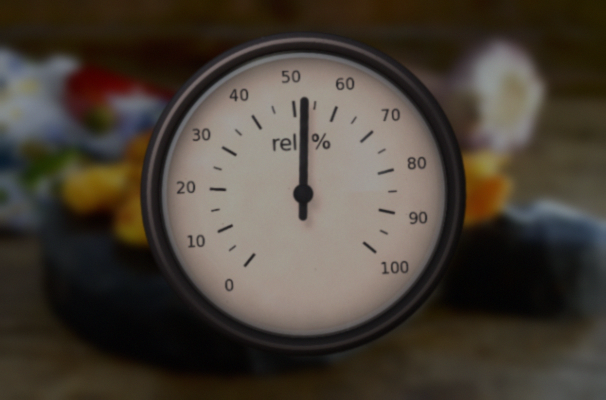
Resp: 52.5
